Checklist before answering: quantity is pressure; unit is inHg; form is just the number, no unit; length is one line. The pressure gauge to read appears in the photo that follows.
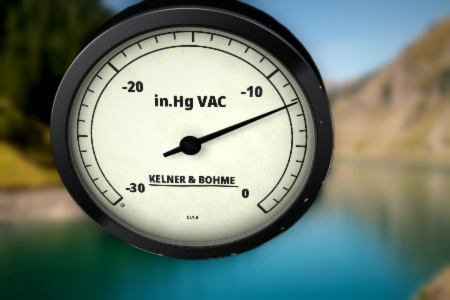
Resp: -8
